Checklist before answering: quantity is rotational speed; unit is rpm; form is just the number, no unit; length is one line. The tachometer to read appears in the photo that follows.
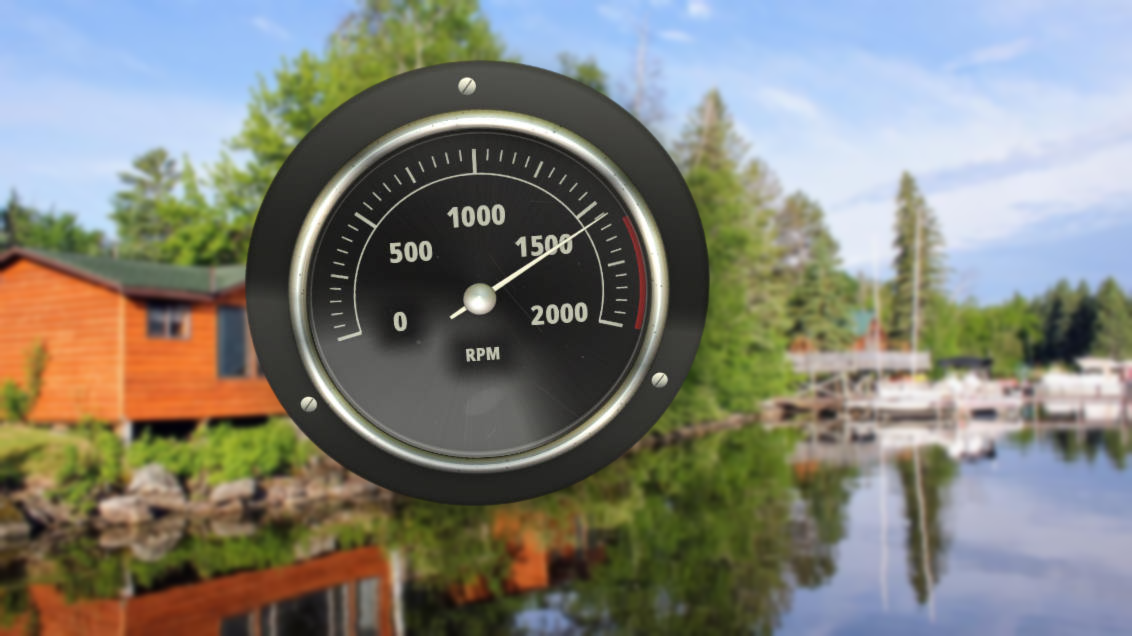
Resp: 1550
